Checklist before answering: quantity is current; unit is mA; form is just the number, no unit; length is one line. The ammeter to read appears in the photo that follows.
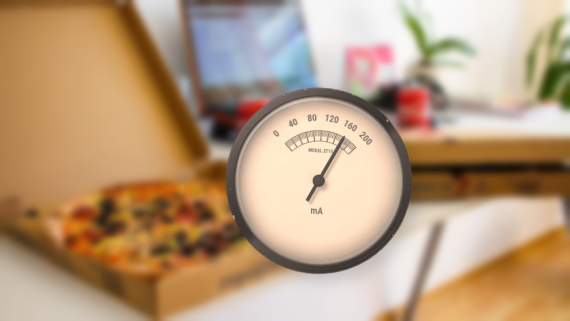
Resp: 160
